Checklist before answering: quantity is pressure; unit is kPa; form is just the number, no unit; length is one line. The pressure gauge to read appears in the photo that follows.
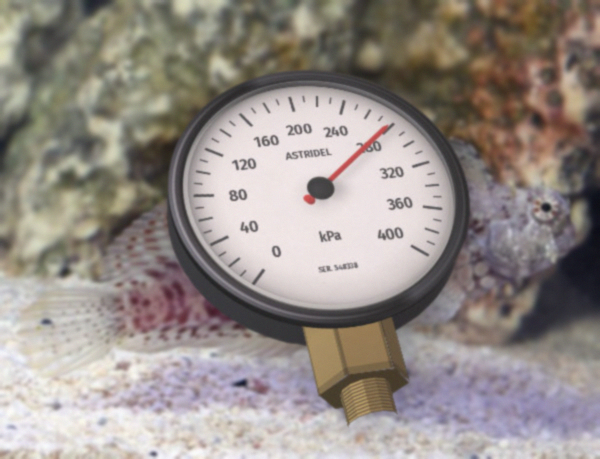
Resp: 280
